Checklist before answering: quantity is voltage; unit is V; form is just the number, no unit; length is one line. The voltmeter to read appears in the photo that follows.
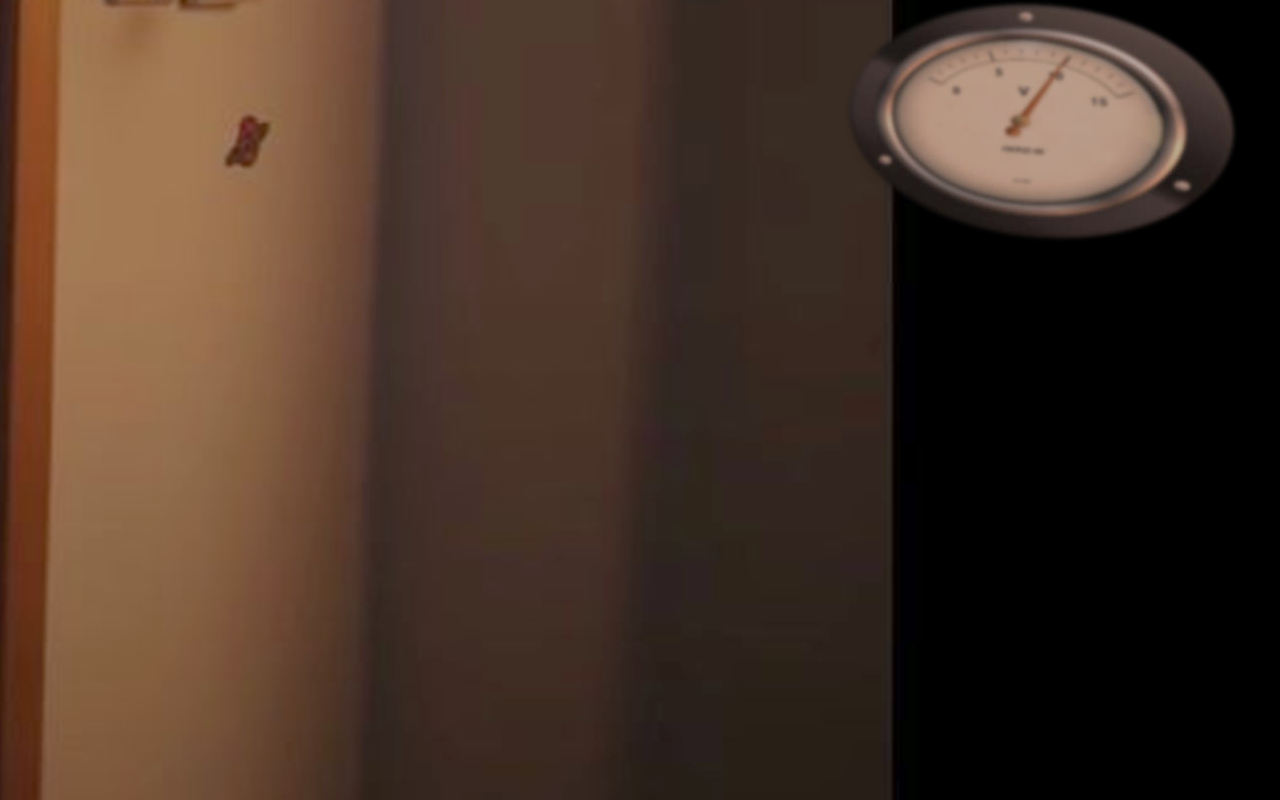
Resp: 10
